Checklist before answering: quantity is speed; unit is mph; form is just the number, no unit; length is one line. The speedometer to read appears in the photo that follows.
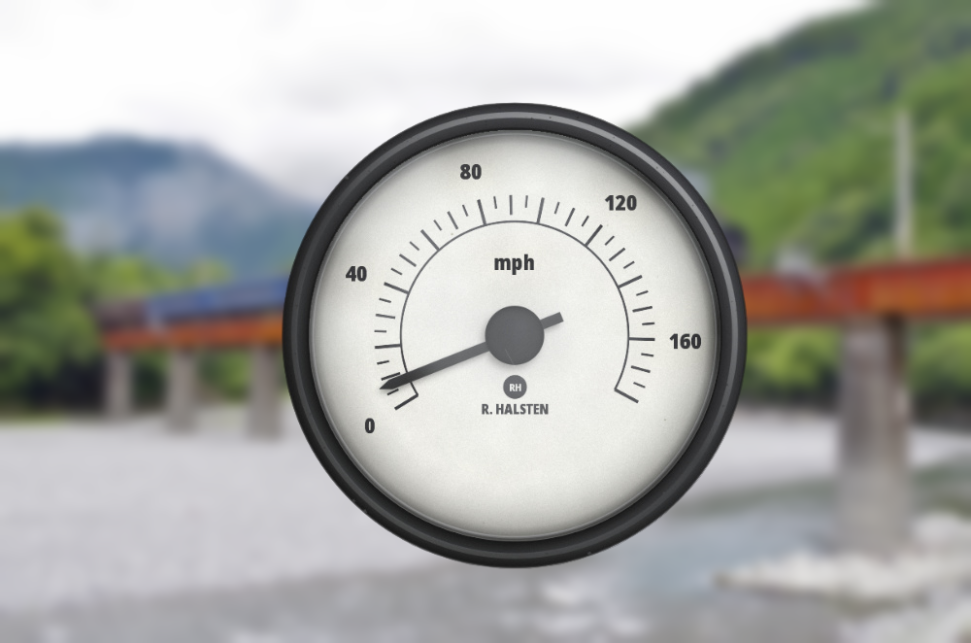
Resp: 7.5
